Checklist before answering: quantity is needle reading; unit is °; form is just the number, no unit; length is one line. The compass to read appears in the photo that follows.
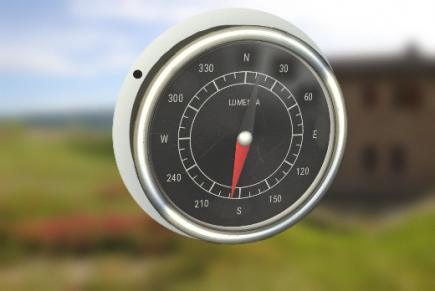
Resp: 190
